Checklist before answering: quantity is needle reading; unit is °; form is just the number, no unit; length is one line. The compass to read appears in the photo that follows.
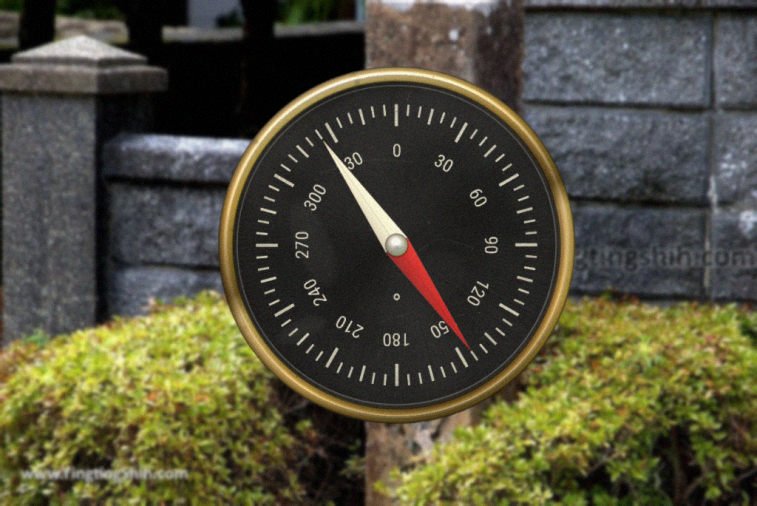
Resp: 145
